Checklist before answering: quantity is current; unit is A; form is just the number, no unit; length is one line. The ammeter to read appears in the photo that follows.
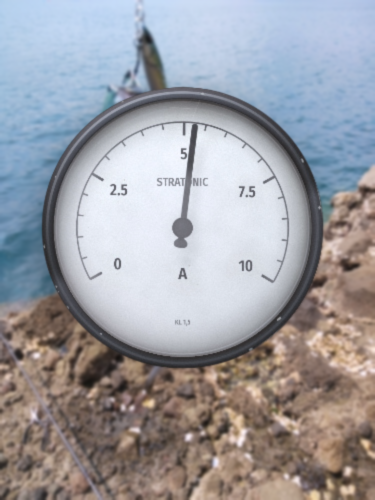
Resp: 5.25
